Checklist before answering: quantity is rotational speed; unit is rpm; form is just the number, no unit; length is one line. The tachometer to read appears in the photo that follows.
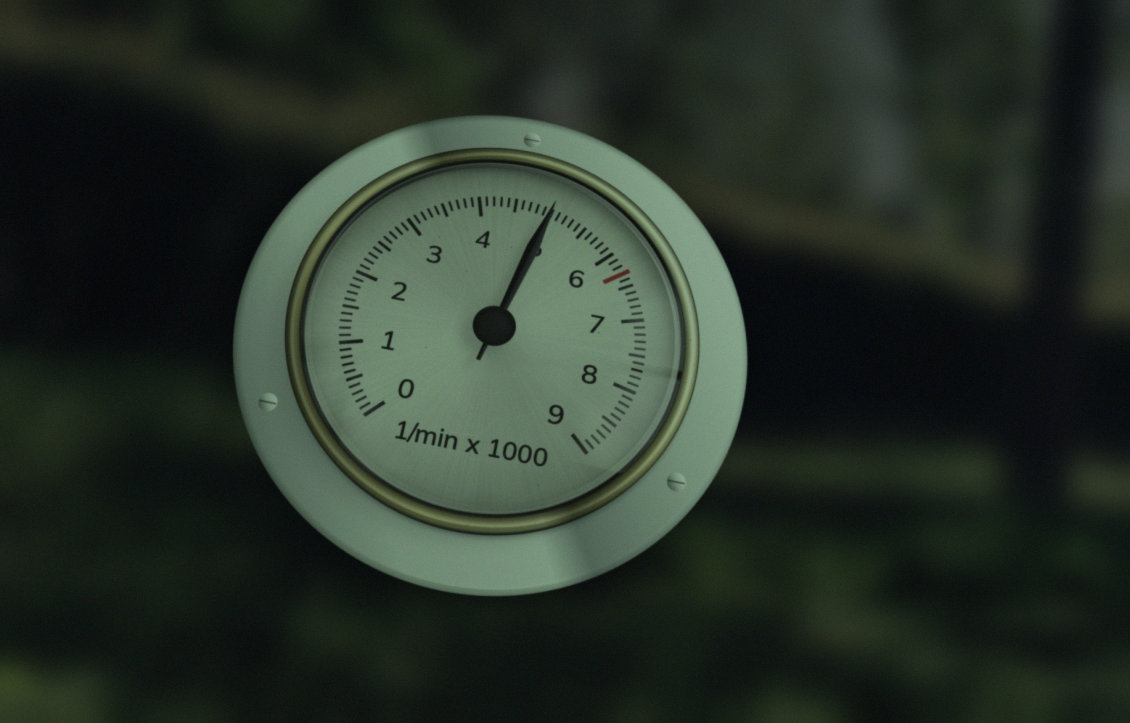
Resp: 5000
